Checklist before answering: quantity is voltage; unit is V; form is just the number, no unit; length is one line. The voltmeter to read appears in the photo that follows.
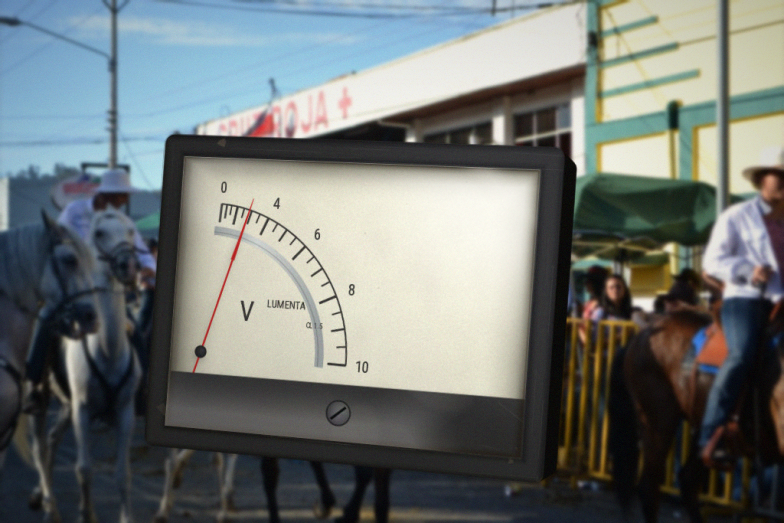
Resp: 3
